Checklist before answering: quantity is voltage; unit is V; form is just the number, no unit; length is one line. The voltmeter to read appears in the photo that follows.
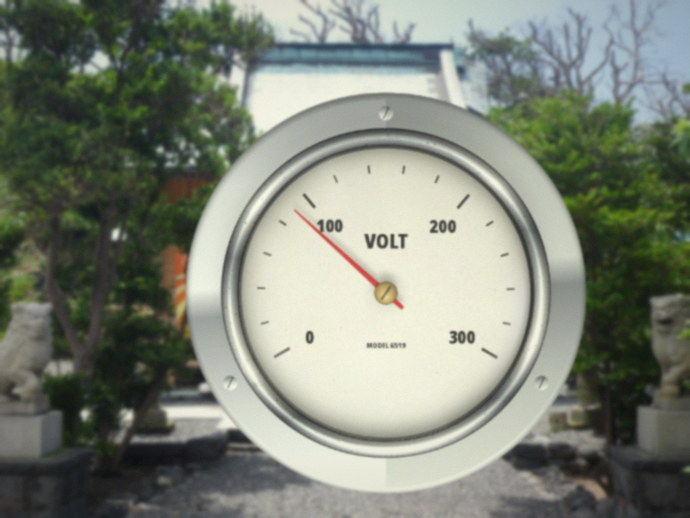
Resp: 90
